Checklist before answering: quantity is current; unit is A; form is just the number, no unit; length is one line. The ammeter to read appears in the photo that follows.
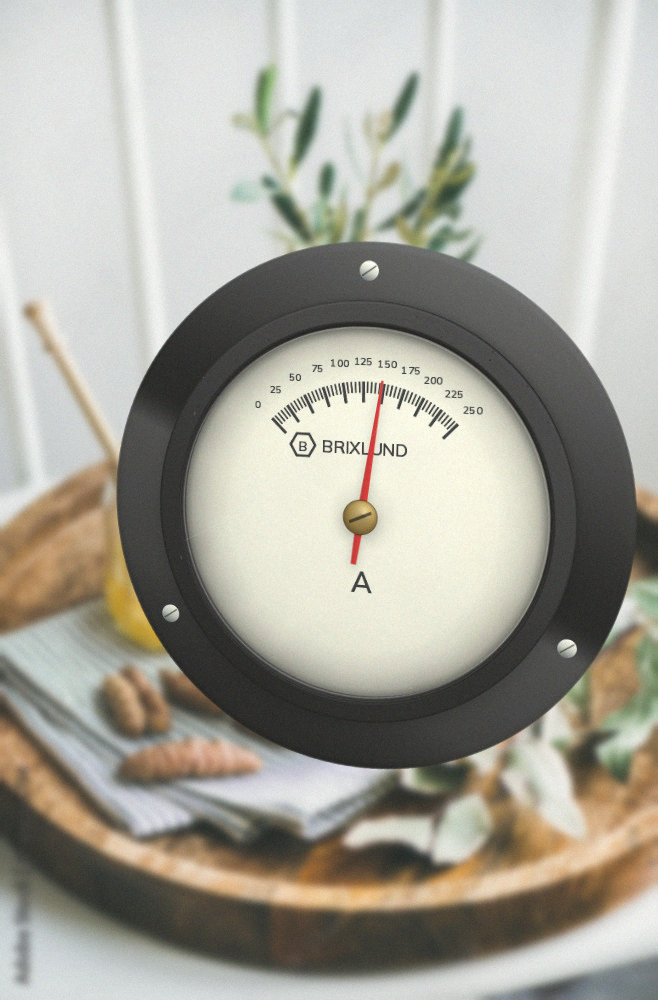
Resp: 150
